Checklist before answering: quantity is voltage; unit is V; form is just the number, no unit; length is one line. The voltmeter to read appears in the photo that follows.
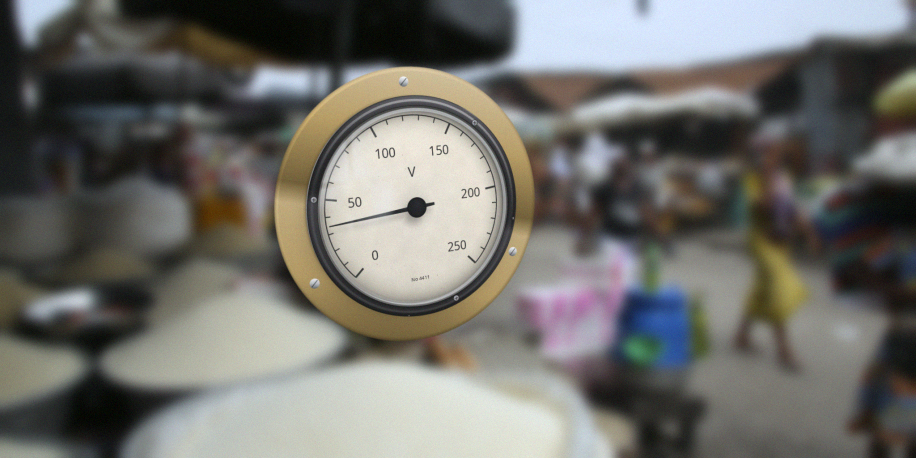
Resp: 35
